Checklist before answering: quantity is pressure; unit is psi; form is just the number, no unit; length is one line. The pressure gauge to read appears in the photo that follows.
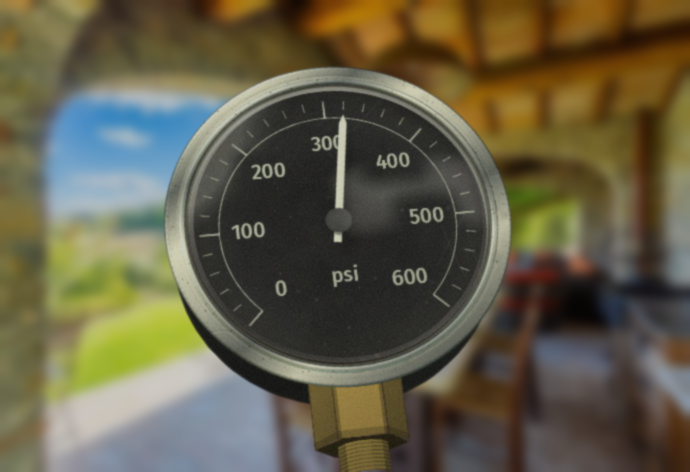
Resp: 320
